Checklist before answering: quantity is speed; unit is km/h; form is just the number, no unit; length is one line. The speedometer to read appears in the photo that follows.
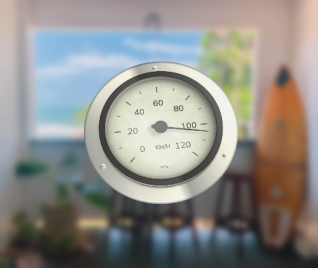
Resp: 105
